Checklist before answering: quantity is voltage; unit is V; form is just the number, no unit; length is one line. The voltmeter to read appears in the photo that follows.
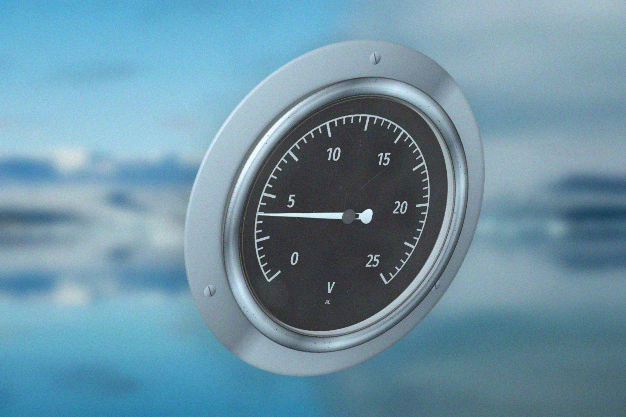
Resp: 4
